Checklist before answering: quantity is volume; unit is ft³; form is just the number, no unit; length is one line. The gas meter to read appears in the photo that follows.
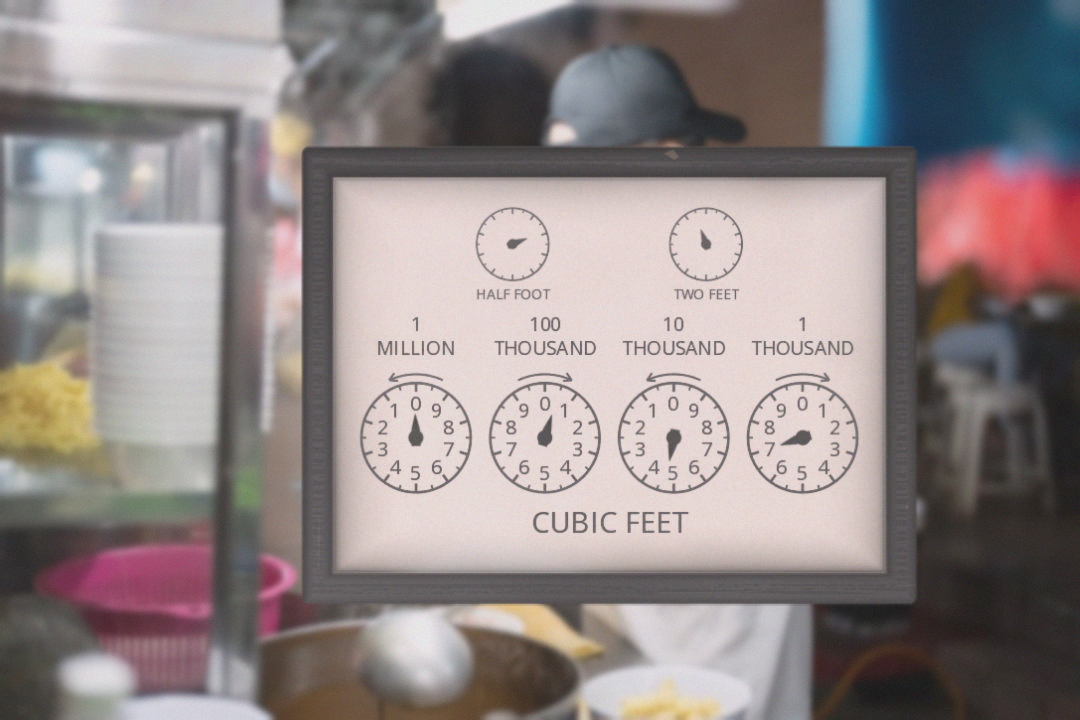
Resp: 4700
